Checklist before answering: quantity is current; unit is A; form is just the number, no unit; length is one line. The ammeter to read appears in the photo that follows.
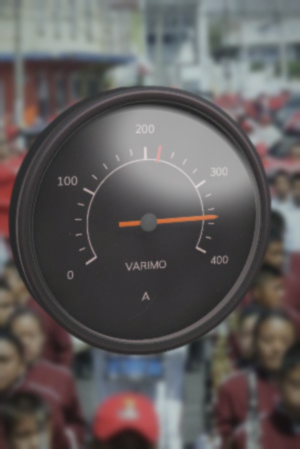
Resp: 350
